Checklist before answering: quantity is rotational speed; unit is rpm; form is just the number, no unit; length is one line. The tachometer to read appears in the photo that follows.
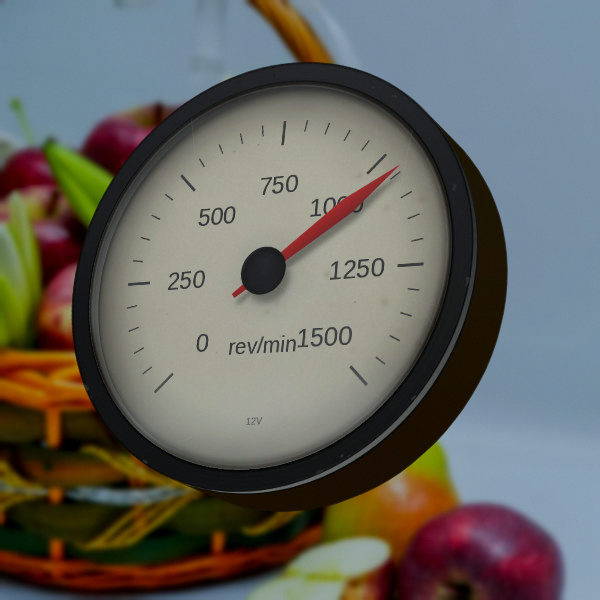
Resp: 1050
